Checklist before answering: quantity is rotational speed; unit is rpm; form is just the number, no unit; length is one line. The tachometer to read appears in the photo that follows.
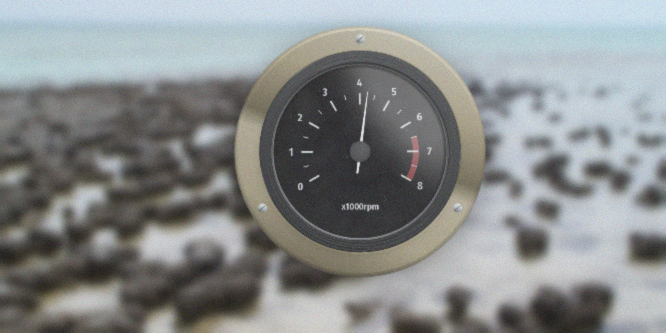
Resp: 4250
